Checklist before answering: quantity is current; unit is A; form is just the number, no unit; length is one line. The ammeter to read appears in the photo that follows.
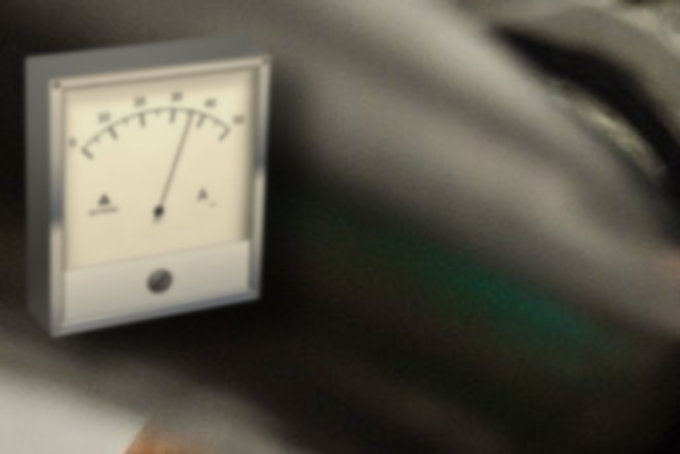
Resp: 35
